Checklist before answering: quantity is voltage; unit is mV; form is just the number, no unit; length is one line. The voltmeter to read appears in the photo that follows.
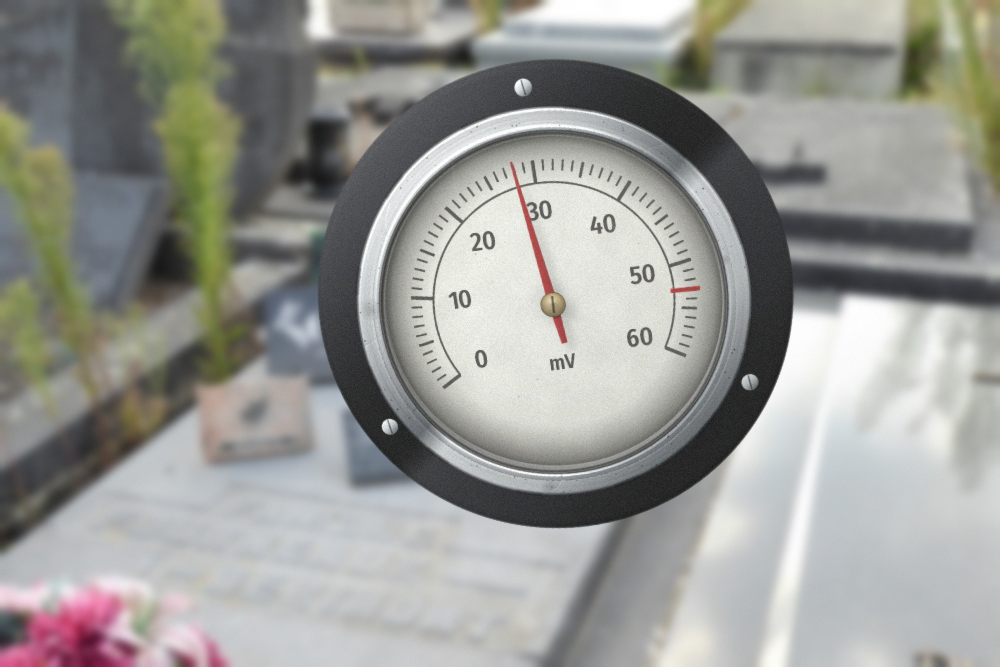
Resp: 28
